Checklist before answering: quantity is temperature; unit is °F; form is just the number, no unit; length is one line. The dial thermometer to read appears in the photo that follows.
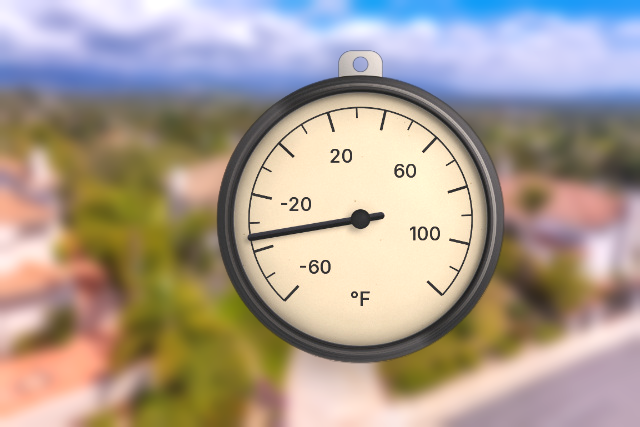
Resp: -35
